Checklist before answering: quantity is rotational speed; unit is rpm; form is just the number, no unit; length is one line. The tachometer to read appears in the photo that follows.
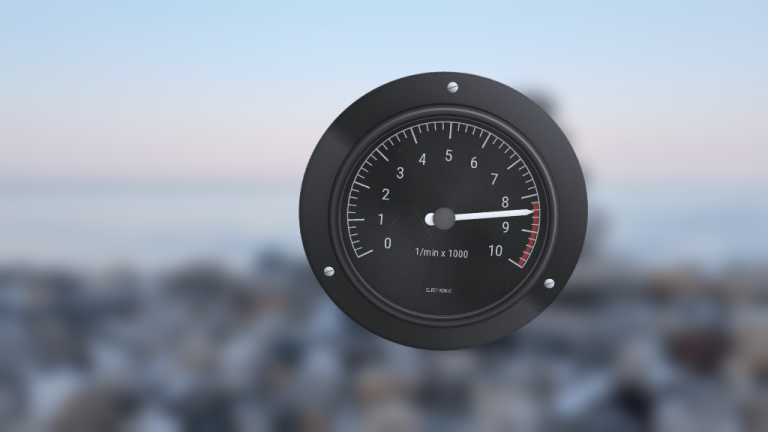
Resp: 8400
